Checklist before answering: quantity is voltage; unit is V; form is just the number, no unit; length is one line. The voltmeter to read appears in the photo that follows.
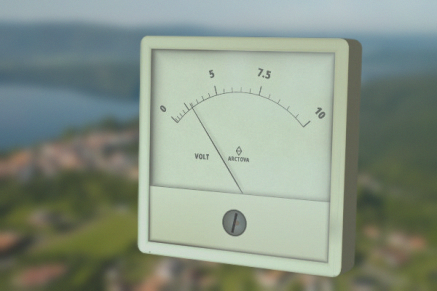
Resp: 3
